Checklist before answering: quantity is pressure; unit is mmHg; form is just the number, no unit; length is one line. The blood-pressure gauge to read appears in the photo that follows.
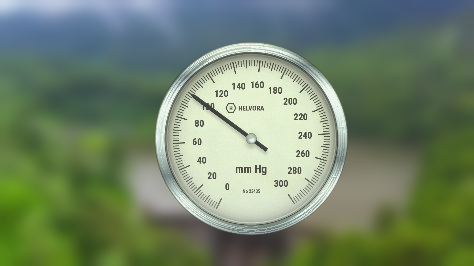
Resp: 100
